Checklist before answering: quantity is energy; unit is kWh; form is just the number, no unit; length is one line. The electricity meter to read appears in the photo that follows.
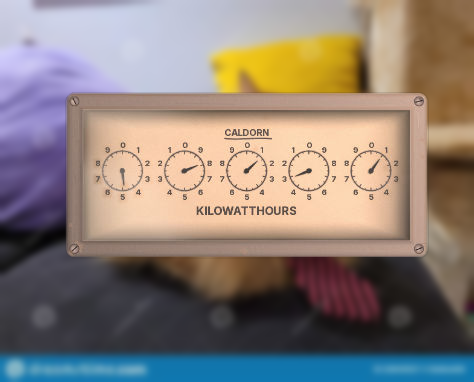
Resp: 48131
